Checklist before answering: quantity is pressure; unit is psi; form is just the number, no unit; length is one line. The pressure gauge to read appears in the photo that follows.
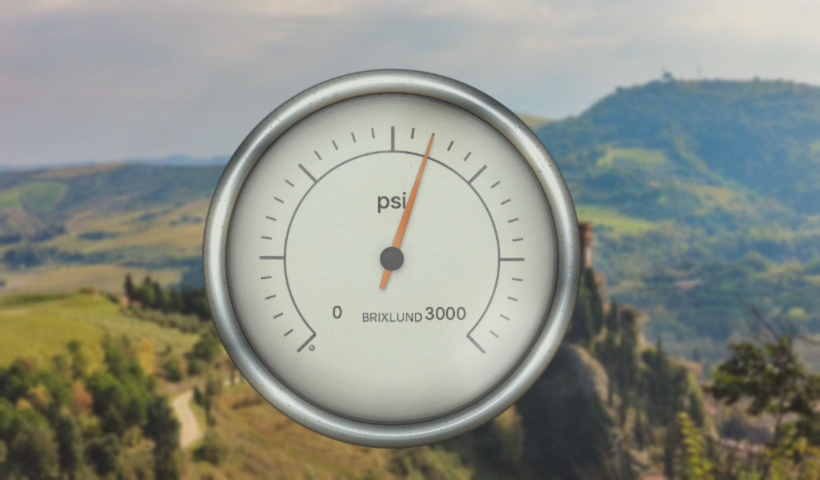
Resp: 1700
